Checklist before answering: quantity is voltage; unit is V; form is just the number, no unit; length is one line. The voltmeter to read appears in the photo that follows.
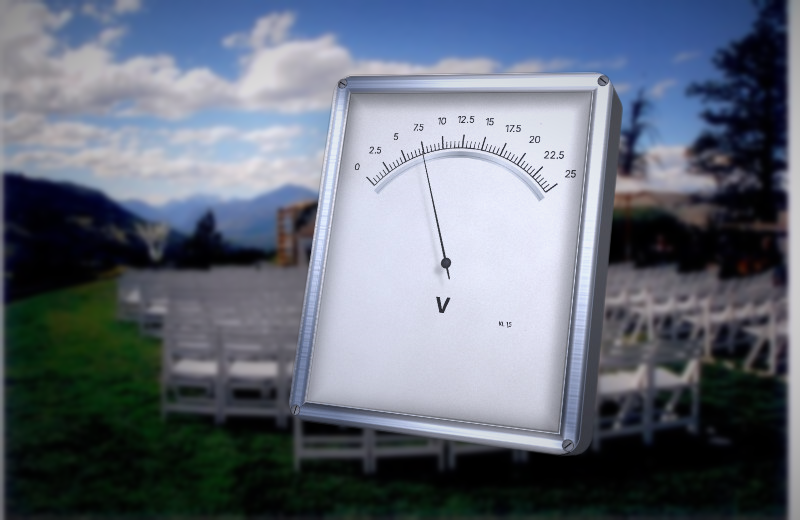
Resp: 7.5
